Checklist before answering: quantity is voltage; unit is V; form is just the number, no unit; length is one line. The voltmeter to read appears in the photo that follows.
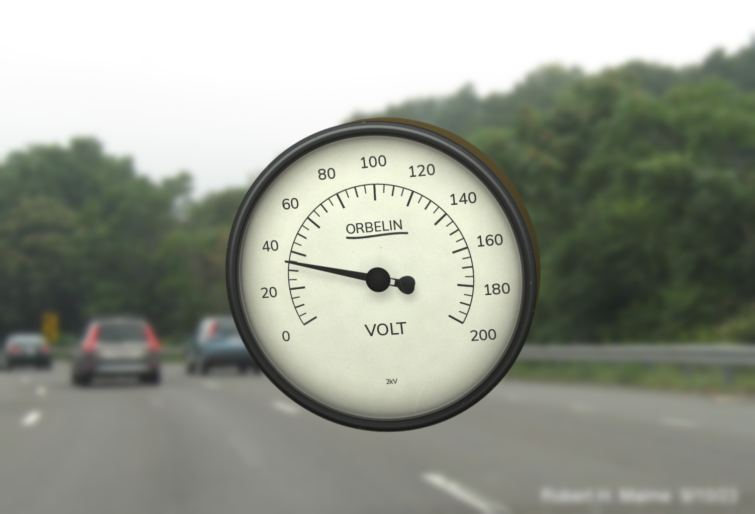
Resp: 35
